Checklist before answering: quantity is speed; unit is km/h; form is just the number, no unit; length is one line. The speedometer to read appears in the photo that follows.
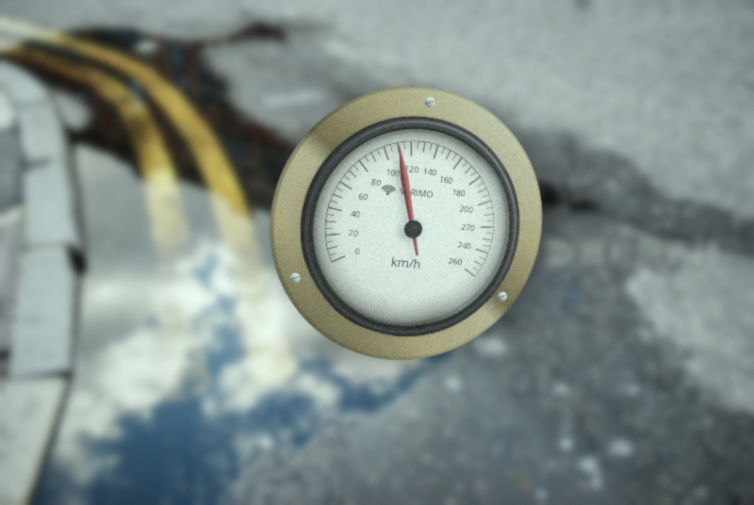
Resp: 110
